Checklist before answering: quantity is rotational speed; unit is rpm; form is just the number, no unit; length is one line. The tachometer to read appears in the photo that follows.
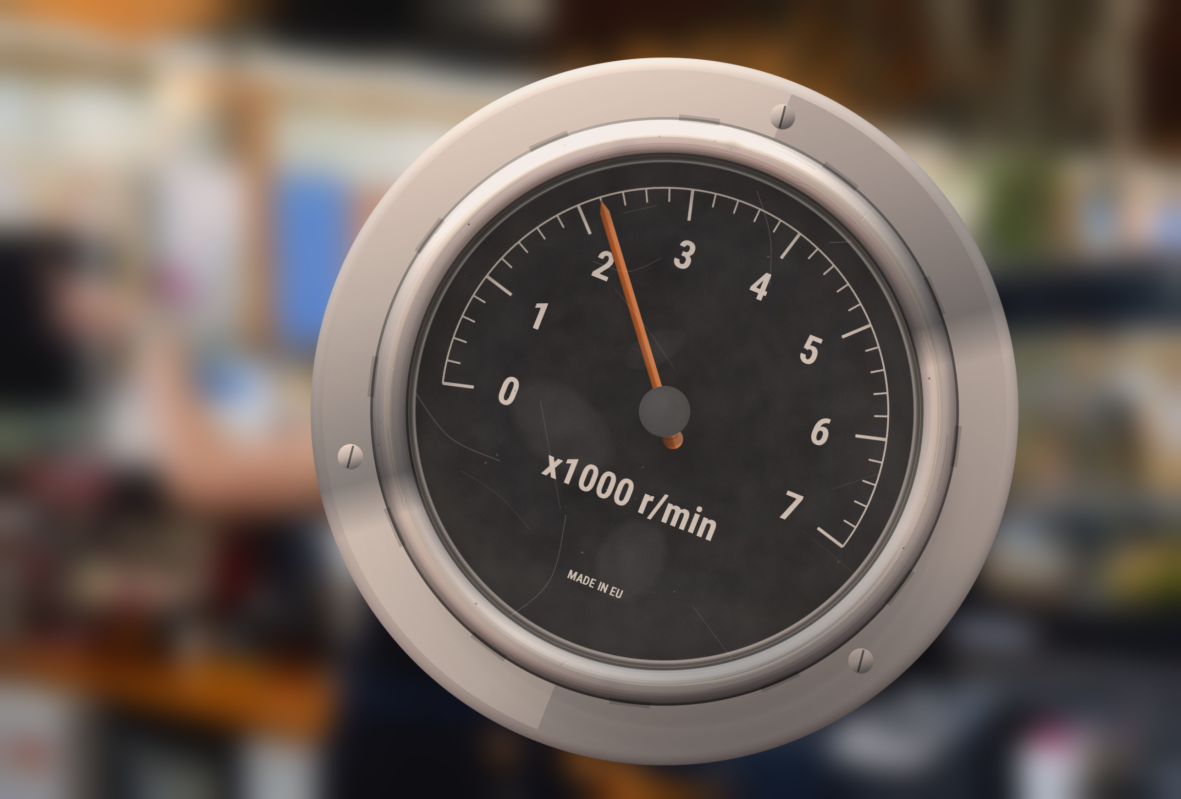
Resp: 2200
